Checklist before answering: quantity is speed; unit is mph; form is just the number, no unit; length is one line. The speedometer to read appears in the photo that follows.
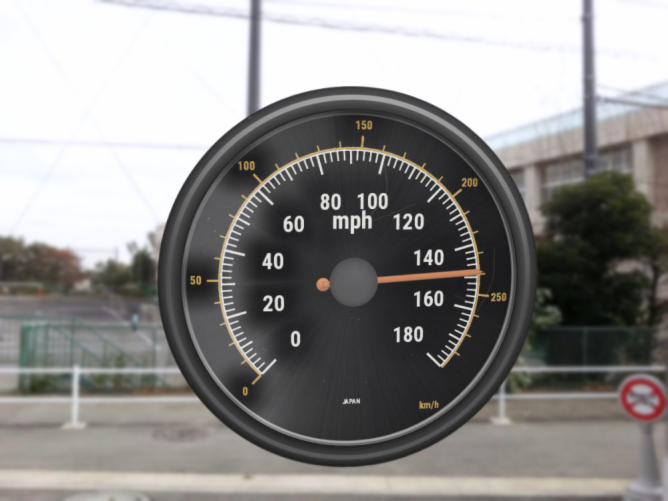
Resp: 148
